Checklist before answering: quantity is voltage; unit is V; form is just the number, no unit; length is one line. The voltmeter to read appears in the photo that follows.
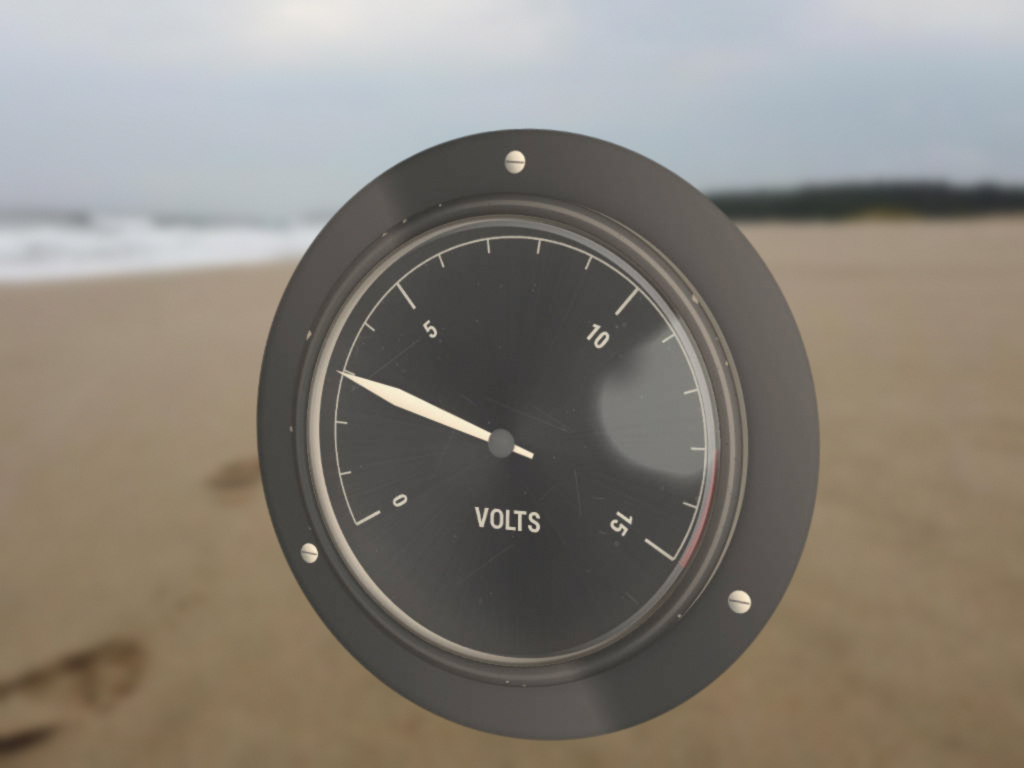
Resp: 3
